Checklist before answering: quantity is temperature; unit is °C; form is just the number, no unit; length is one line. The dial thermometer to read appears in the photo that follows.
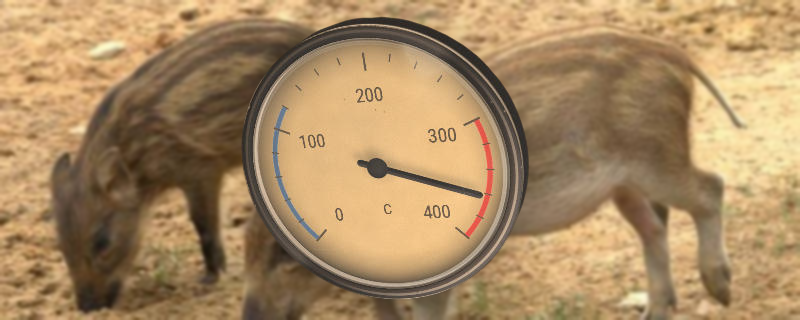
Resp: 360
